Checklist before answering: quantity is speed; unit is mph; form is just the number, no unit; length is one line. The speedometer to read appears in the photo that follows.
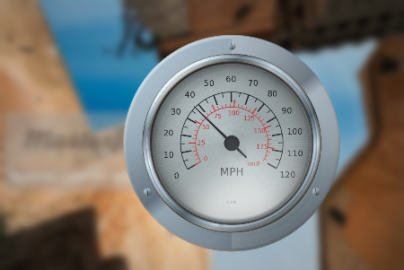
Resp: 37.5
